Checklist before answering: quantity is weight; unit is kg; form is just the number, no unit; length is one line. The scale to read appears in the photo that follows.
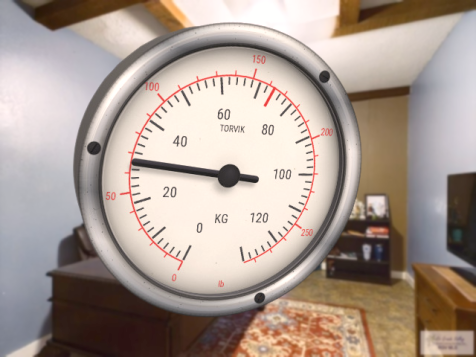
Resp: 30
